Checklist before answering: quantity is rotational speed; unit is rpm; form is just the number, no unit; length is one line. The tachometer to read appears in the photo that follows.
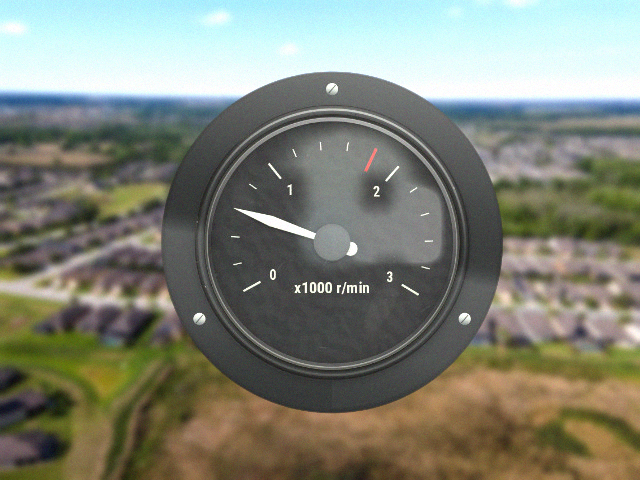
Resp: 600
